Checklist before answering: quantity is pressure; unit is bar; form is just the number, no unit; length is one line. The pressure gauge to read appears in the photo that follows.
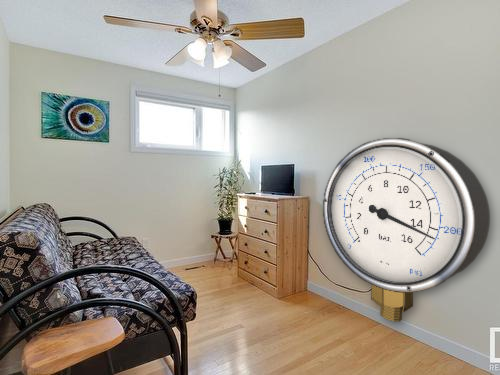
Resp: 14.5
